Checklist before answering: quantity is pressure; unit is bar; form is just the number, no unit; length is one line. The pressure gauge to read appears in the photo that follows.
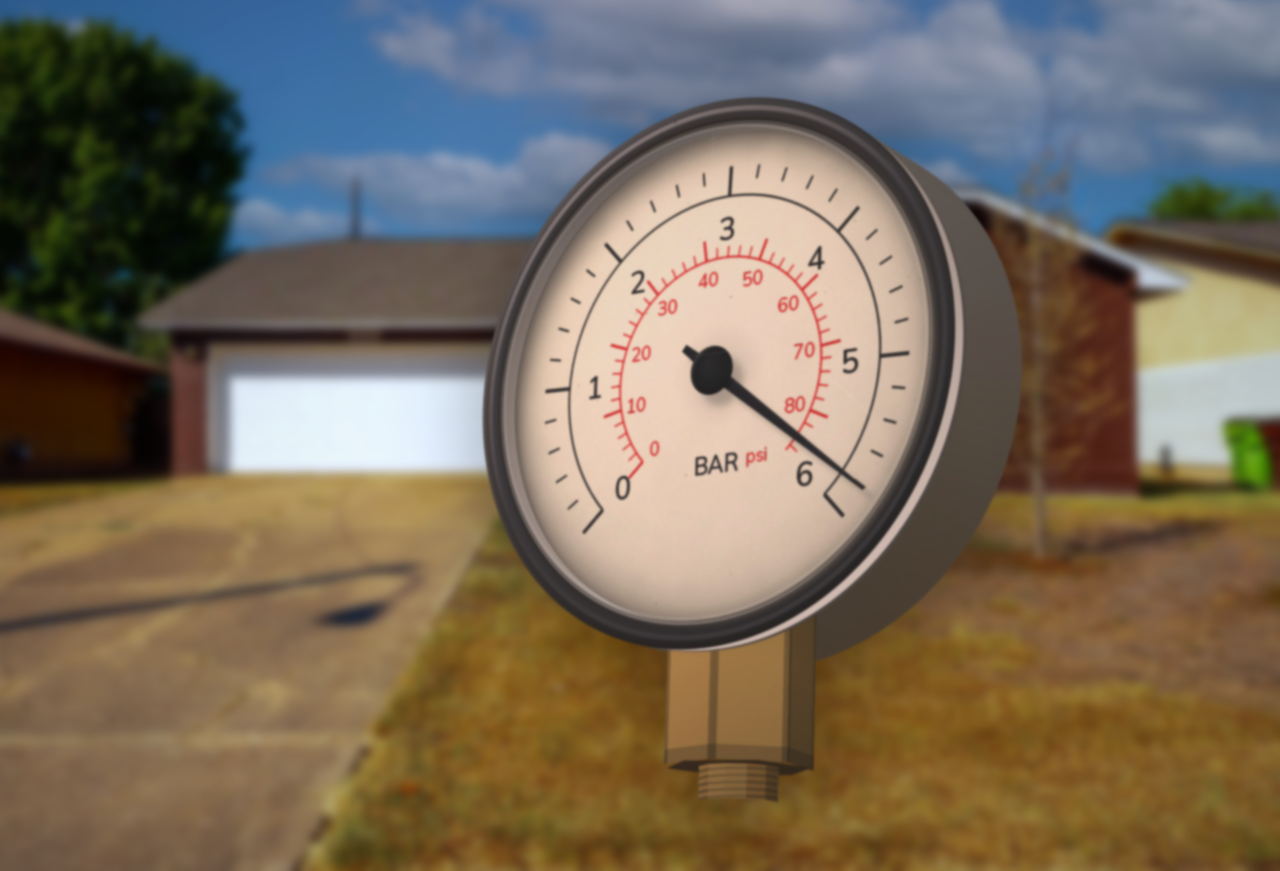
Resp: 5.8
